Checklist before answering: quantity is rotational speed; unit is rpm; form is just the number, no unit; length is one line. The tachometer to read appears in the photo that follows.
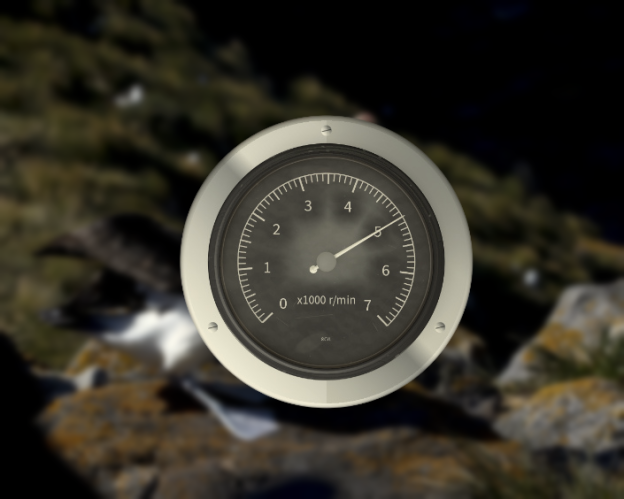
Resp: 5000
